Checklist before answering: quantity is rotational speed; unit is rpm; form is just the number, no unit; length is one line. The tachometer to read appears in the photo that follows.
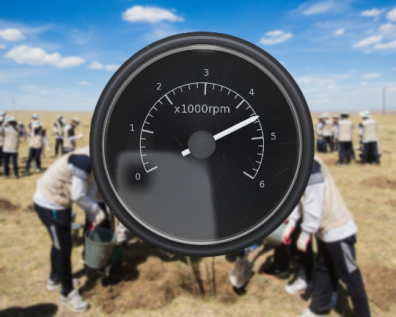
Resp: 4500
